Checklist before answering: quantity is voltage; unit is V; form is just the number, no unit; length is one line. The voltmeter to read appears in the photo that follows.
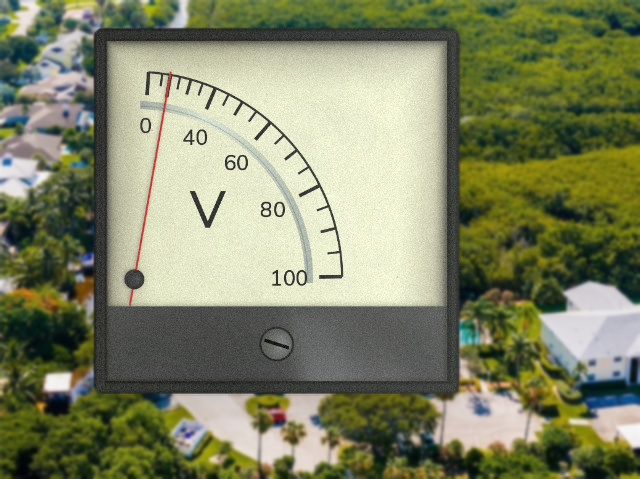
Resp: 20
